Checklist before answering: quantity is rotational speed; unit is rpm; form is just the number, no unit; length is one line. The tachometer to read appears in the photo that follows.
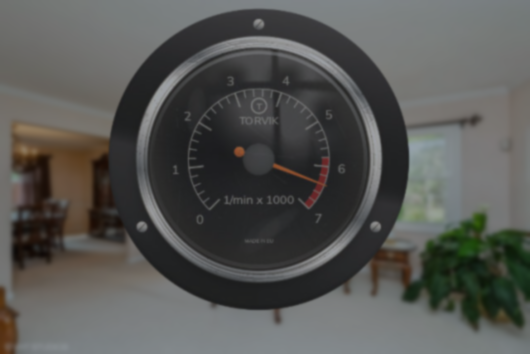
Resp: 6400
